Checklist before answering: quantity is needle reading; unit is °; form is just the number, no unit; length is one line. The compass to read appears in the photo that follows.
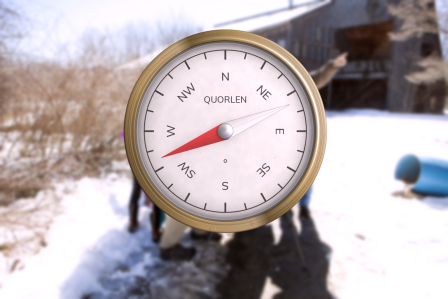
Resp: 247.5
